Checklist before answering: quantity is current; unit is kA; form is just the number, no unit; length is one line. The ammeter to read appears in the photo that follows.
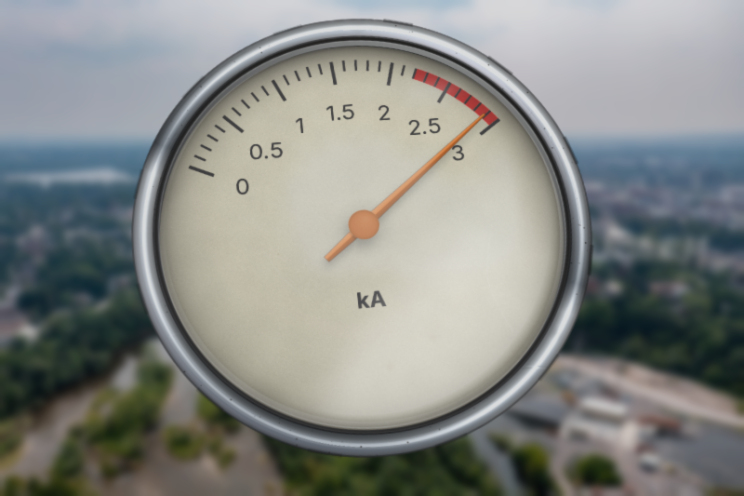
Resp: 2.9
